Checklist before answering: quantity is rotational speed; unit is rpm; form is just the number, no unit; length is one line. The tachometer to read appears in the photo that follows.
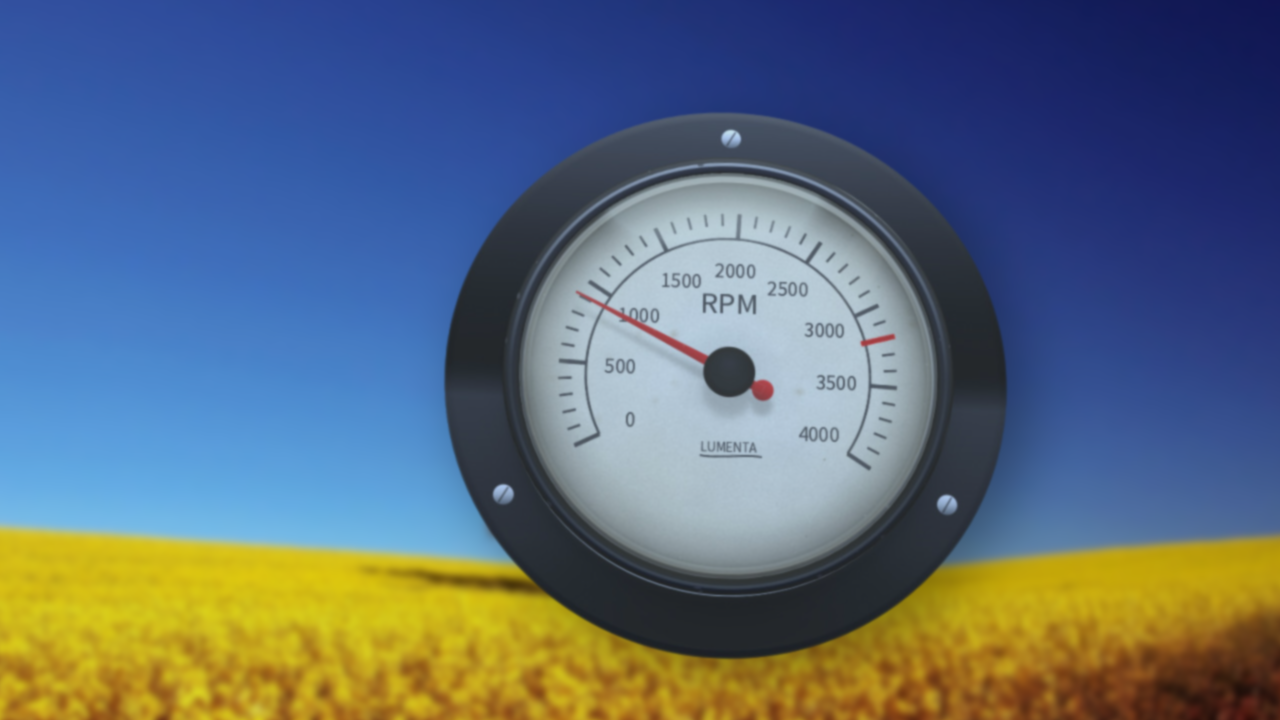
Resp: 900
